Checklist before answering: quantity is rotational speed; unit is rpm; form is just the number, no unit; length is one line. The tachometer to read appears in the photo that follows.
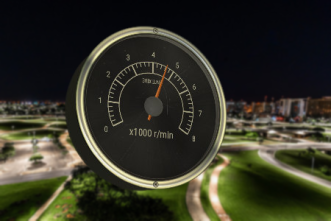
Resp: 4600
